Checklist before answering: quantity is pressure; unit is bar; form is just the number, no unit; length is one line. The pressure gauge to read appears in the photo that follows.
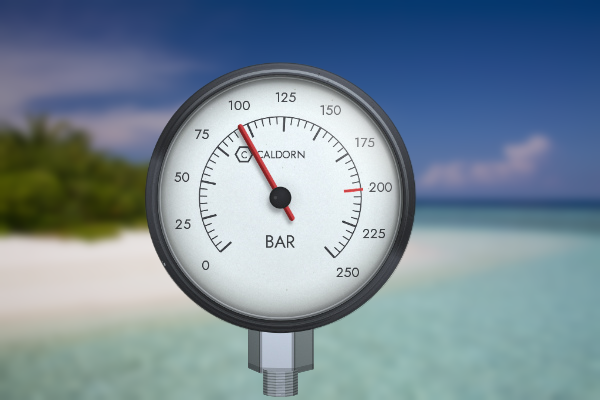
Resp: 95
